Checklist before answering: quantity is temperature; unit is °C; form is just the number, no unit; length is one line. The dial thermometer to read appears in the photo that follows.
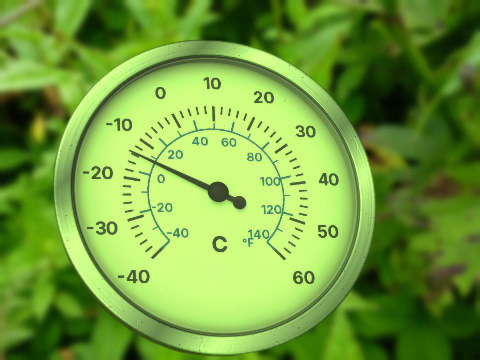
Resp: -14
